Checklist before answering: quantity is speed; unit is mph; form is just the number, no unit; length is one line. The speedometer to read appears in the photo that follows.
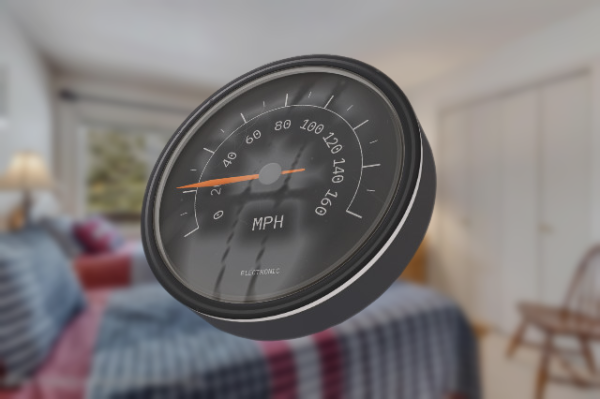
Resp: 20
